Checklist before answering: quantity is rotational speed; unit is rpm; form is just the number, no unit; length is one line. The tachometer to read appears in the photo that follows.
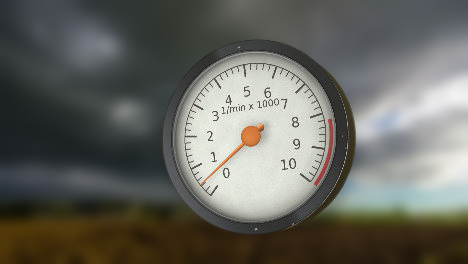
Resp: 400
